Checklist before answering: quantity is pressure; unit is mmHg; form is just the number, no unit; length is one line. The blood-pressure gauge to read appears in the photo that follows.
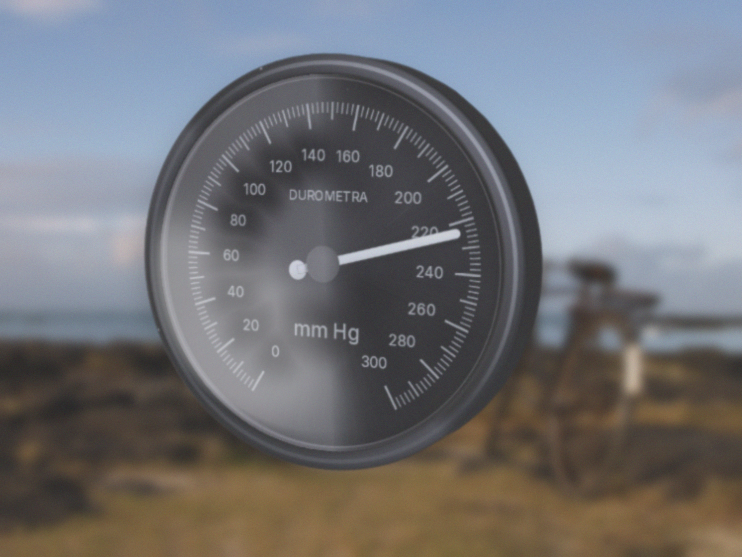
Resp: 224
